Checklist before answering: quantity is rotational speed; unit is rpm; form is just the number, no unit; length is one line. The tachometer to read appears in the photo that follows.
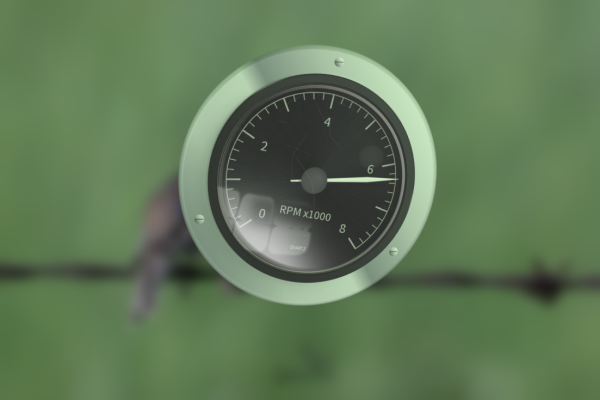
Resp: 6300
